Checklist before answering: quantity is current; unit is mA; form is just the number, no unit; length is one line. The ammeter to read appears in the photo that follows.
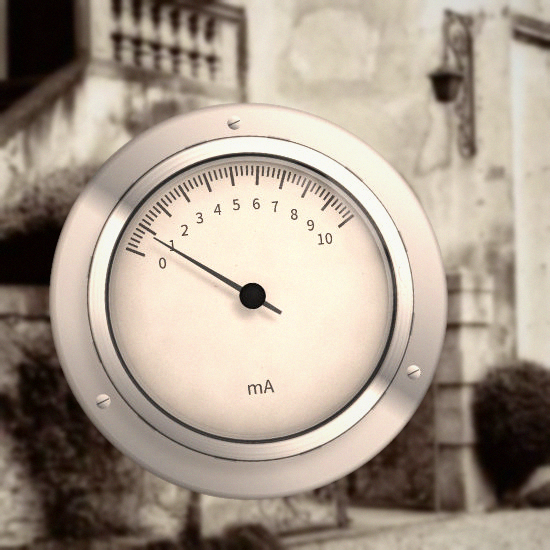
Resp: 0.8
